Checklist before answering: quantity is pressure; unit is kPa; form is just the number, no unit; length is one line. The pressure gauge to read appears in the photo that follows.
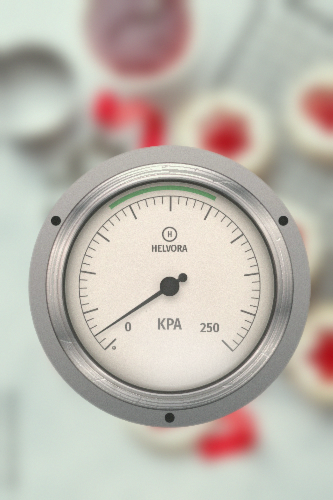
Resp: 10
